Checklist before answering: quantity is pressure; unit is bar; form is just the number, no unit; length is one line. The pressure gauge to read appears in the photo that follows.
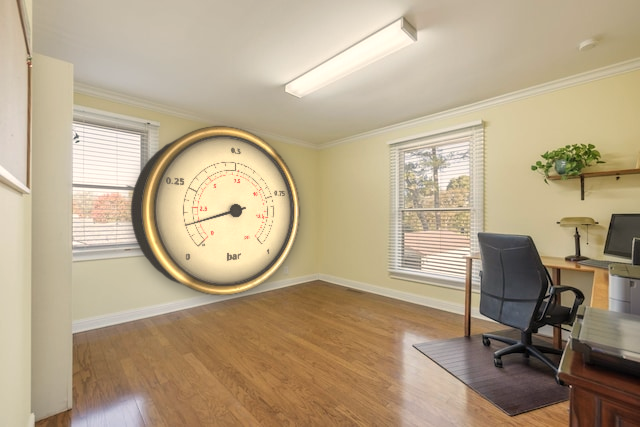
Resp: 0.1
